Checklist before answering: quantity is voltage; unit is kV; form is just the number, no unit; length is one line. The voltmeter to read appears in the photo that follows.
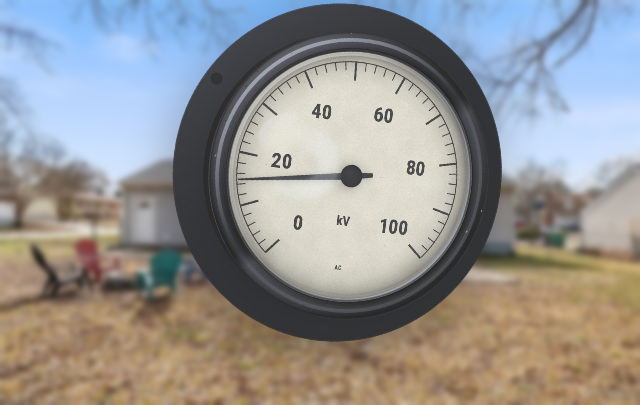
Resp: 15
